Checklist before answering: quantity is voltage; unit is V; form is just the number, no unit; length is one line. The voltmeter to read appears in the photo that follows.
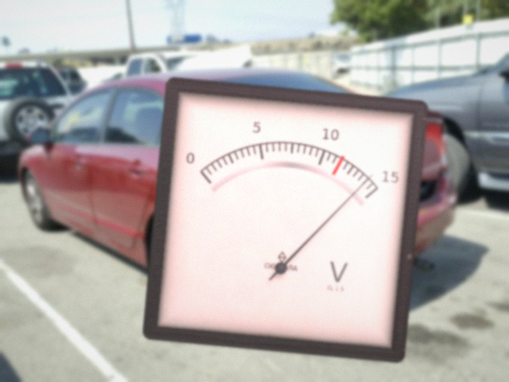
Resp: 14
